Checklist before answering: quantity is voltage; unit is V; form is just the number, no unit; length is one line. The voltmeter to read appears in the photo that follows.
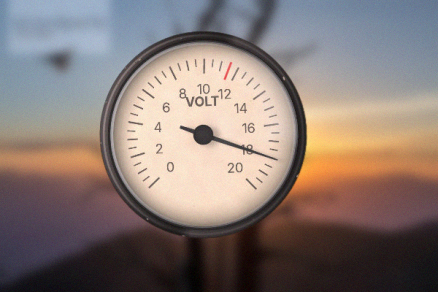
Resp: 18
